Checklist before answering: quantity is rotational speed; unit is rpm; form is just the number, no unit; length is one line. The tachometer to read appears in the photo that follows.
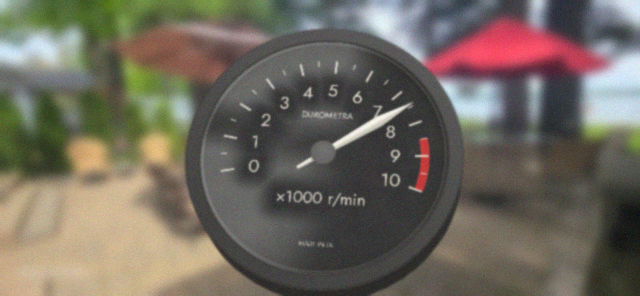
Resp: 7500
